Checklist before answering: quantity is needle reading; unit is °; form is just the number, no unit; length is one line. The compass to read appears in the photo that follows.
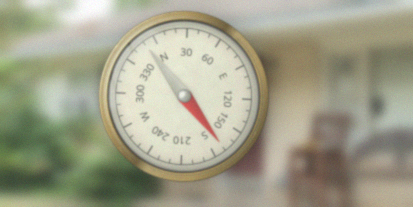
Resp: 170
